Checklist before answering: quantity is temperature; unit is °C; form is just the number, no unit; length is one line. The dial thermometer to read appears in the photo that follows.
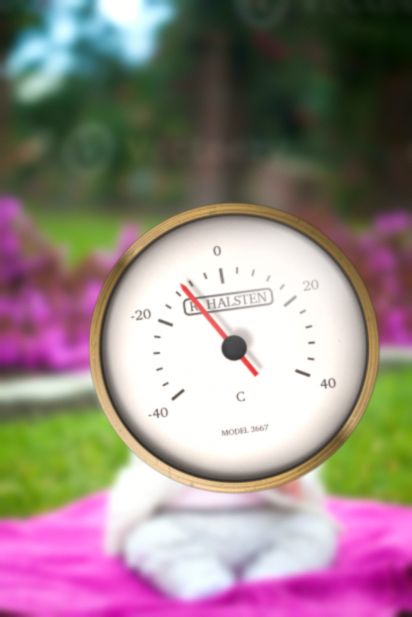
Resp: -10
